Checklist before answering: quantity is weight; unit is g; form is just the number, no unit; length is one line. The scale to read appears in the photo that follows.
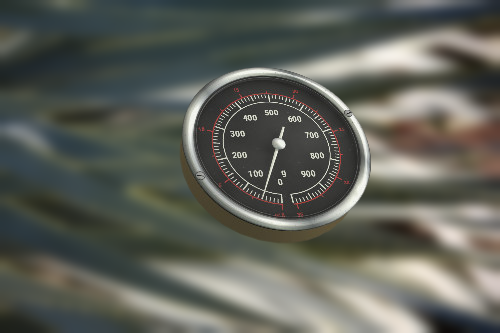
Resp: 50
